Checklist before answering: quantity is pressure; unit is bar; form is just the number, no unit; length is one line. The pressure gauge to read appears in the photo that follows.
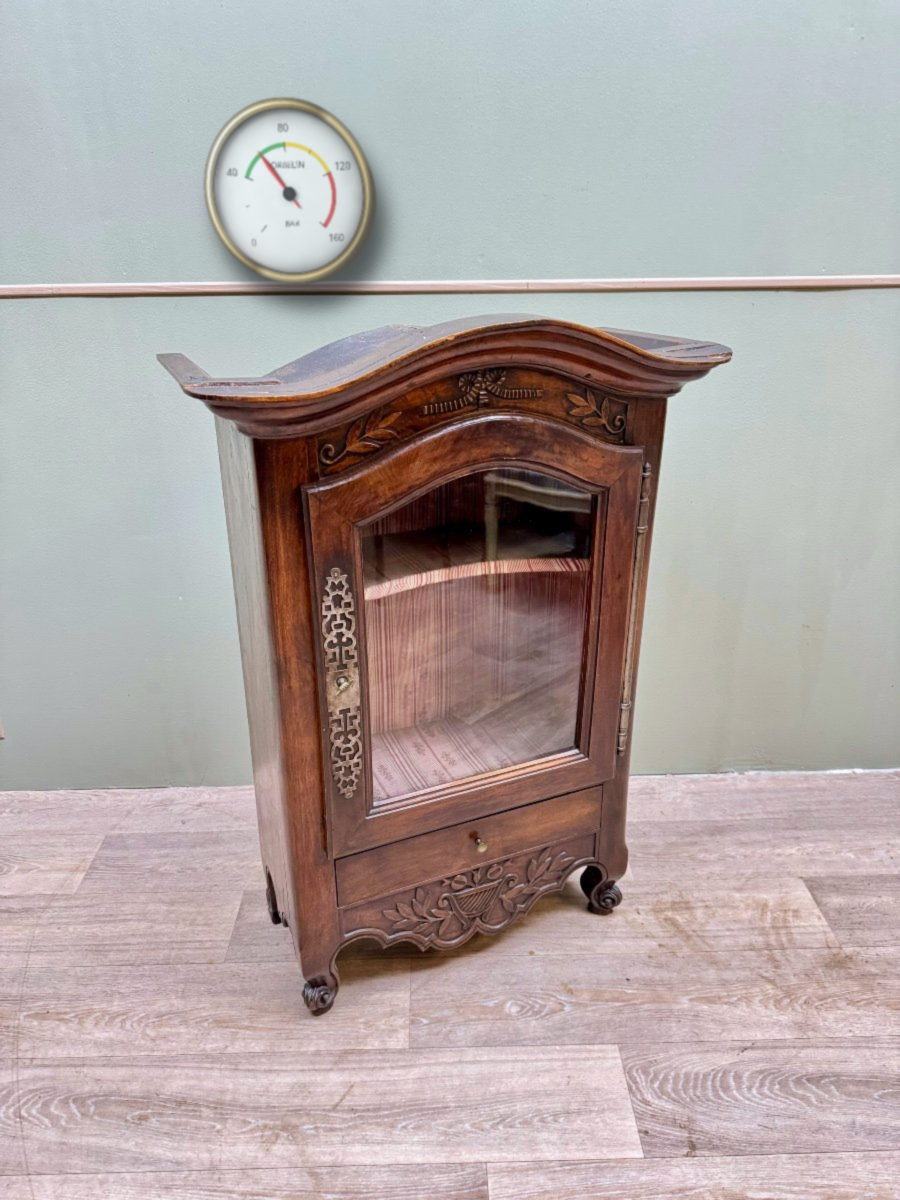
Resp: 60
